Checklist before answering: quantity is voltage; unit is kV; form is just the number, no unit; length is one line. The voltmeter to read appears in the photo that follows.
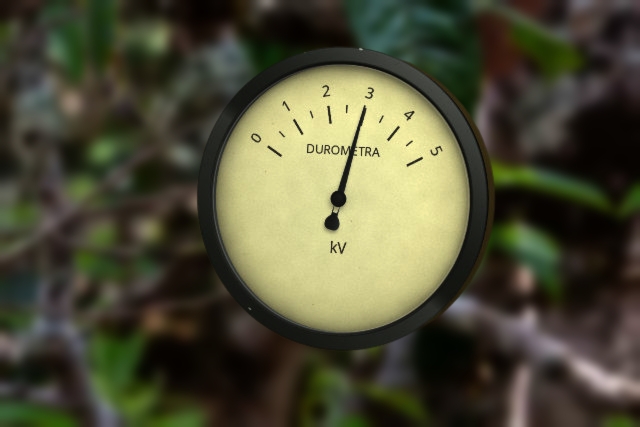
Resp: 3
